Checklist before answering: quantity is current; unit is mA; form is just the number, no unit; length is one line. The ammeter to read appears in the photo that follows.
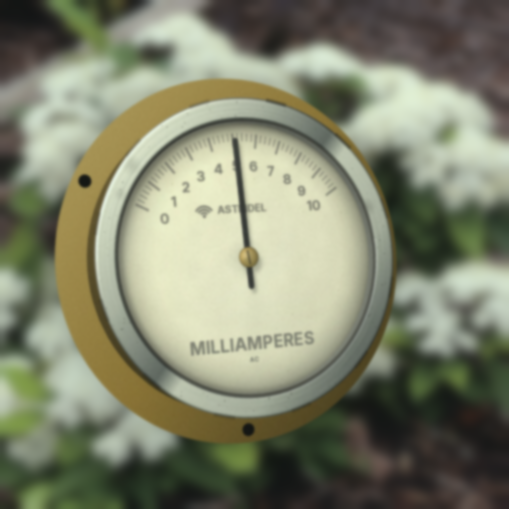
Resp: 5
